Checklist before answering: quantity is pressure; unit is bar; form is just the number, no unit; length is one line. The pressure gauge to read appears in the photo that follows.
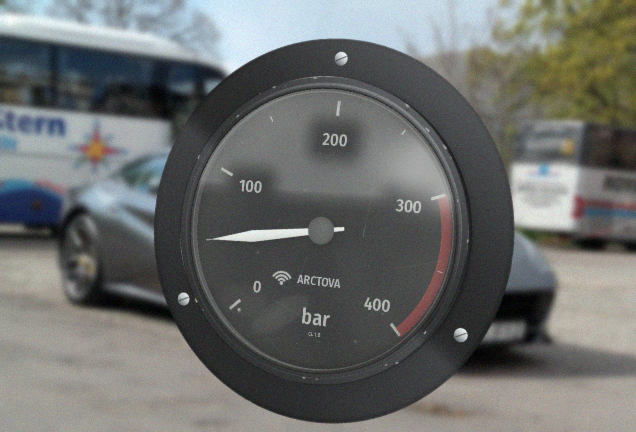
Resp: 50
